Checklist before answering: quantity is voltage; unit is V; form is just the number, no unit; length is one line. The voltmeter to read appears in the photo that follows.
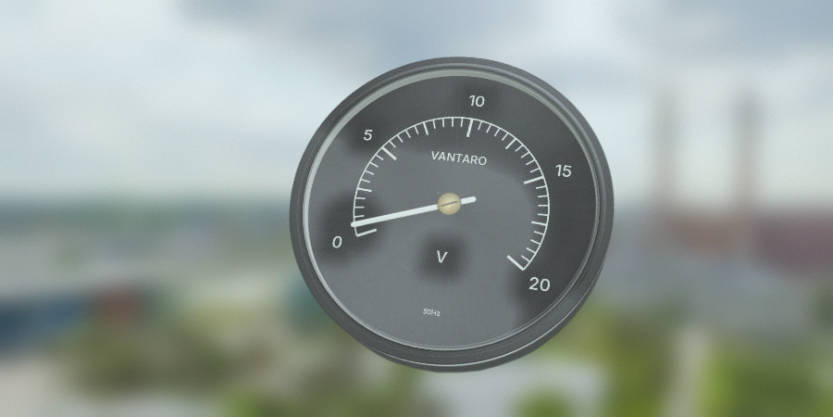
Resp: 0.5
